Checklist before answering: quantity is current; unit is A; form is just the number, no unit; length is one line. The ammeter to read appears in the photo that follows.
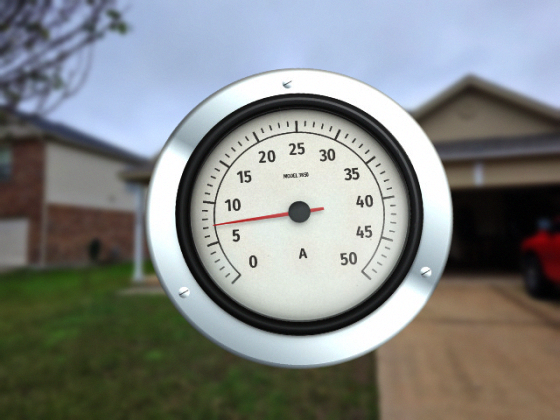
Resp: 7
